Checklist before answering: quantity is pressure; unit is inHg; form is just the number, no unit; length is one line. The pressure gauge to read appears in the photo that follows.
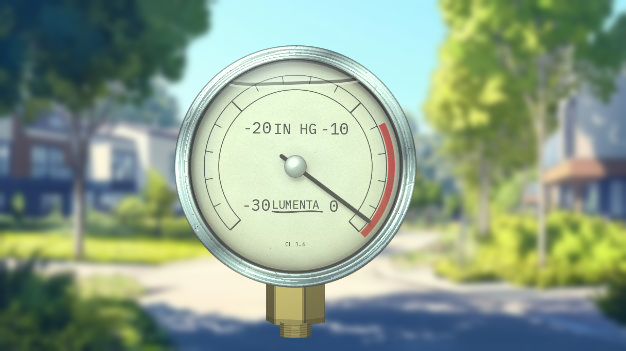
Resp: -1
